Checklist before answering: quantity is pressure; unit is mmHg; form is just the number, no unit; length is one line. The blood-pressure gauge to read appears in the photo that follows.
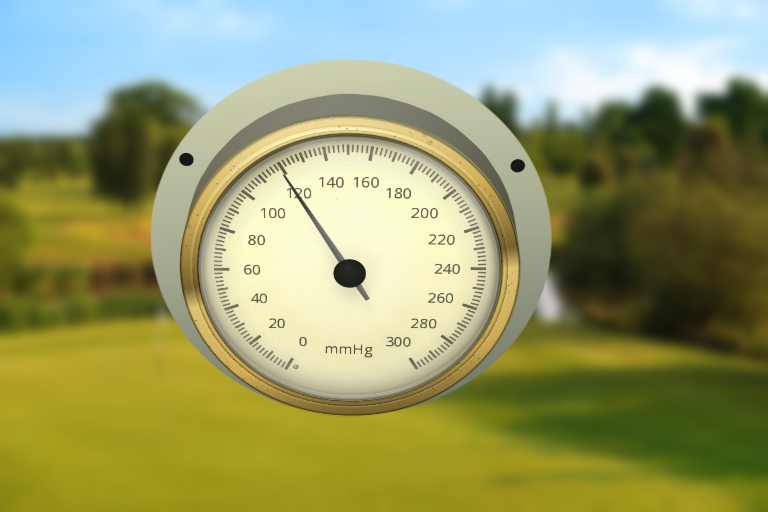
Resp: 120
